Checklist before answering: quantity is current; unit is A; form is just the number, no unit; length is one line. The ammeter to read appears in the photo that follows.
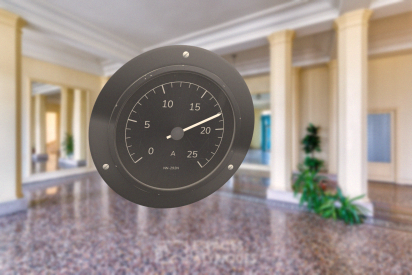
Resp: 18
